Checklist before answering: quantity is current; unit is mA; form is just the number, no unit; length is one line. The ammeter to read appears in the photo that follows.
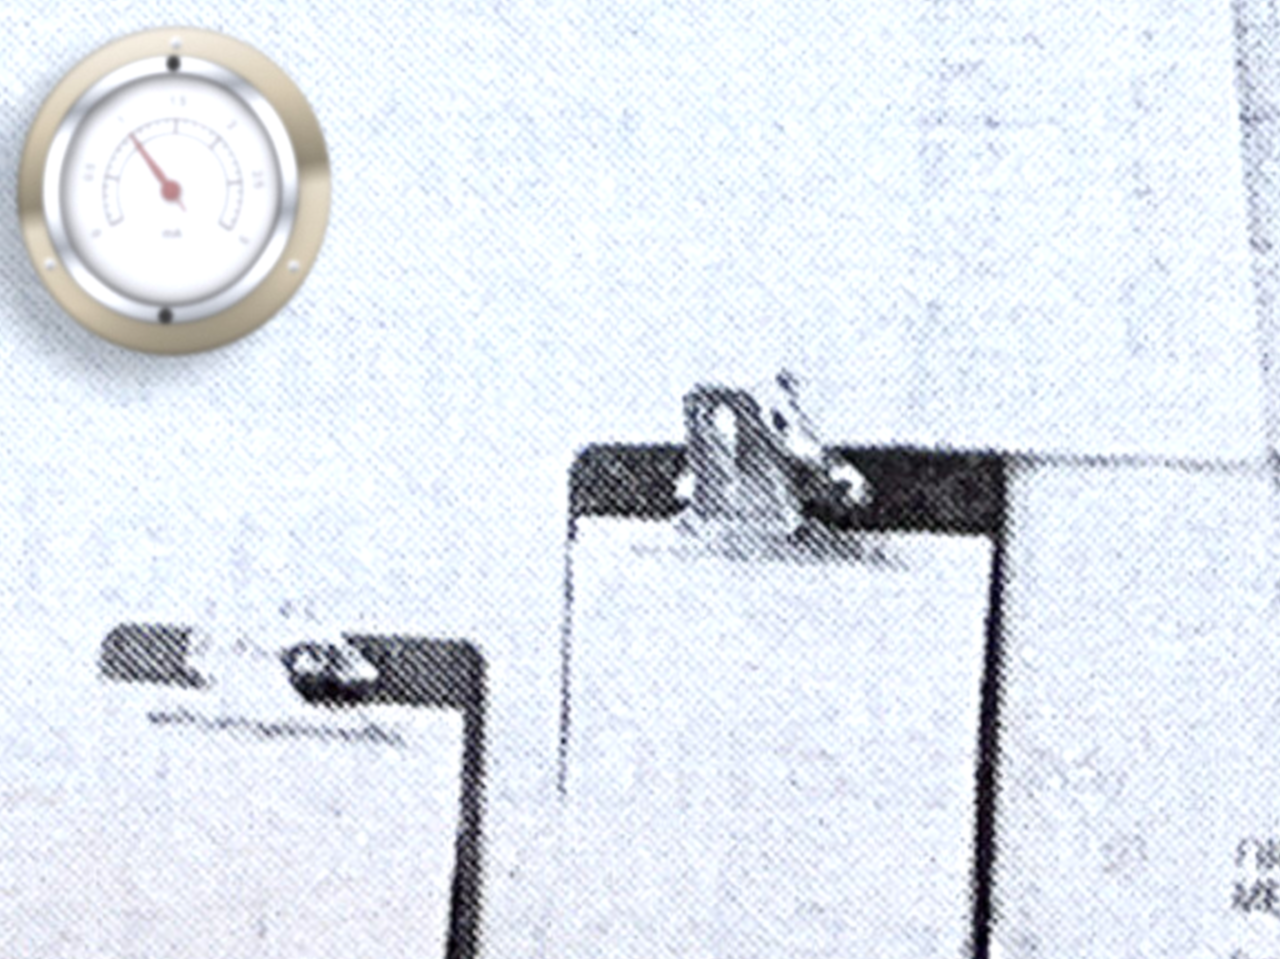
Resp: 1
